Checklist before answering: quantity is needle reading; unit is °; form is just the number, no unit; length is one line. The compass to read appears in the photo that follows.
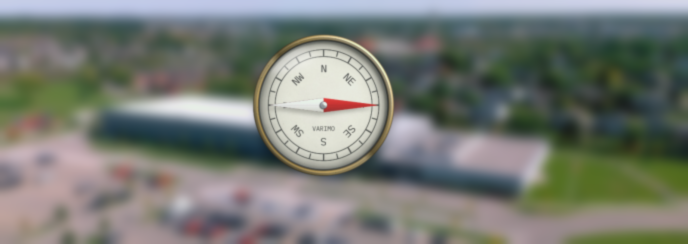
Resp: 90
